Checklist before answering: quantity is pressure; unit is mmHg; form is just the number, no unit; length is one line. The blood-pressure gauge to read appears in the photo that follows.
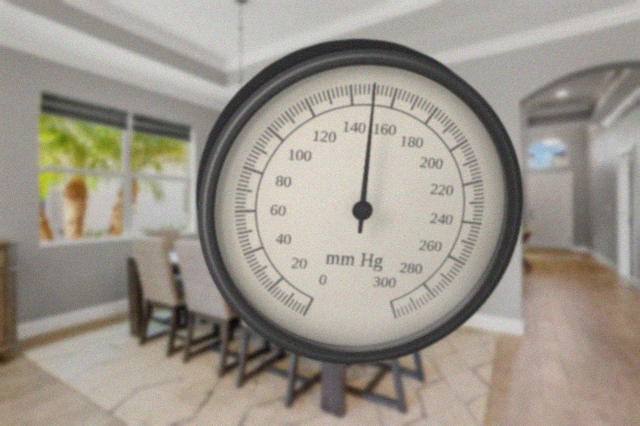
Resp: 150
